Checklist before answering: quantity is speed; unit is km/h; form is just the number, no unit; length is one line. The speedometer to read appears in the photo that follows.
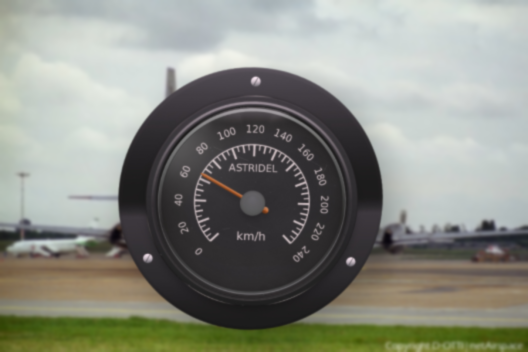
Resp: 65
